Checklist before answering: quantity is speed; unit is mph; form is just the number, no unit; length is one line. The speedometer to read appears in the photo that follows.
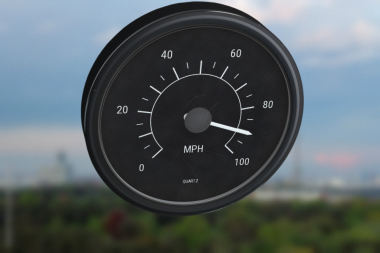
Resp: 90
